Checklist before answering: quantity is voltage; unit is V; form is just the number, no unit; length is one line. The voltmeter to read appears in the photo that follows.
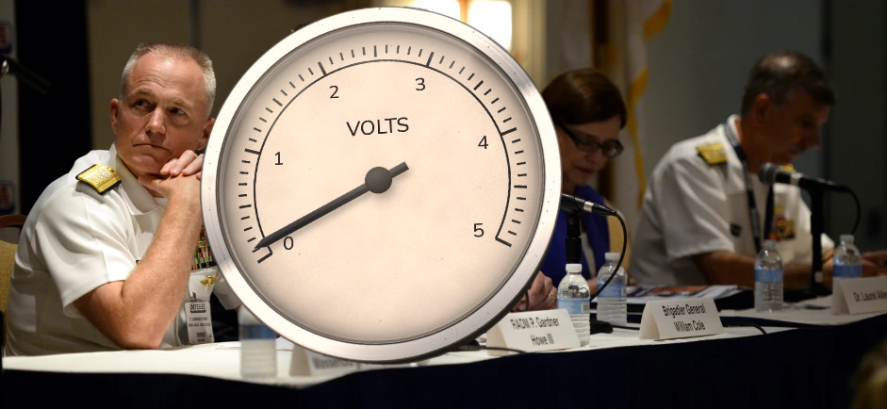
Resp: 0.1
